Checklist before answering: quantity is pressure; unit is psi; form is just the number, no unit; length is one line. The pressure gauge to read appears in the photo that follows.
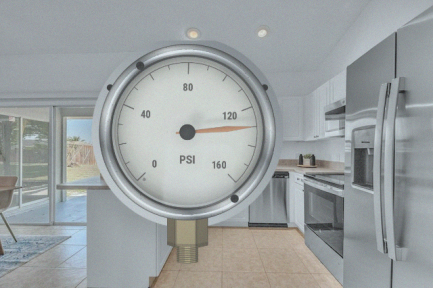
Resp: 130
